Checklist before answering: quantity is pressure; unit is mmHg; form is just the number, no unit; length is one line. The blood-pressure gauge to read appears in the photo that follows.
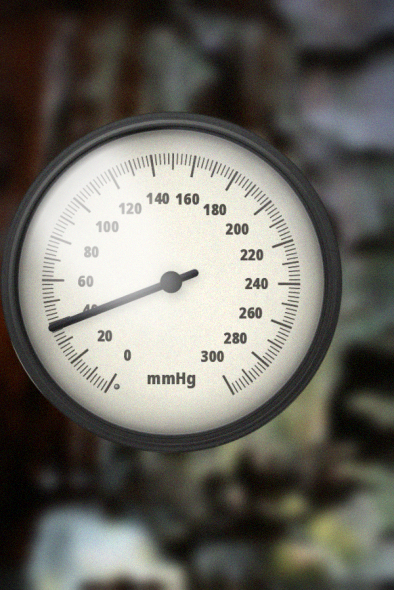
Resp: 38
